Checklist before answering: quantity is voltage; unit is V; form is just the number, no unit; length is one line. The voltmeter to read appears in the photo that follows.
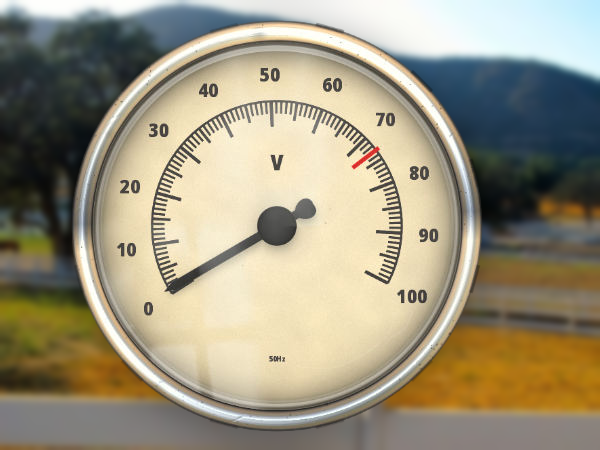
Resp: 1
